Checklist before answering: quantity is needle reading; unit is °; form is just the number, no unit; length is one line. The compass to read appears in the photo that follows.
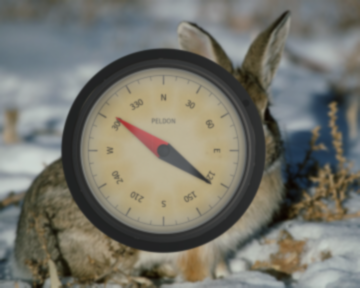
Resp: 305
